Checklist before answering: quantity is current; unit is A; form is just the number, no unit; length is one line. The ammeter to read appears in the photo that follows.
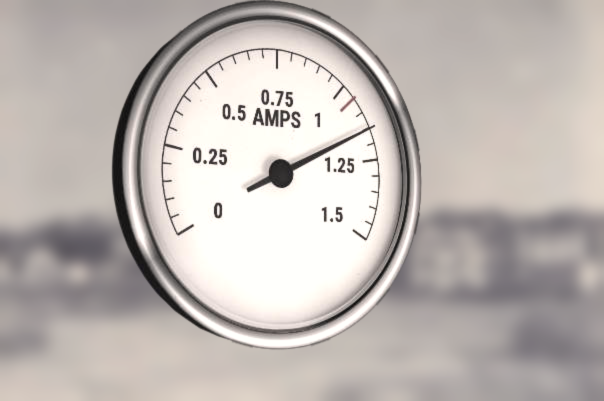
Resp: 1.15
